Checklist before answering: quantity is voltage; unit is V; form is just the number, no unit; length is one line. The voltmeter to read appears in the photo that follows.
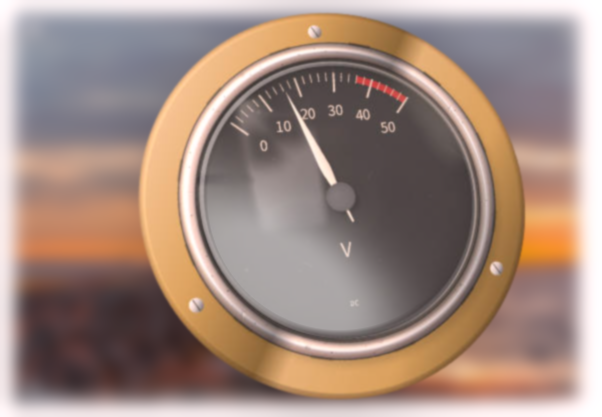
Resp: 16
